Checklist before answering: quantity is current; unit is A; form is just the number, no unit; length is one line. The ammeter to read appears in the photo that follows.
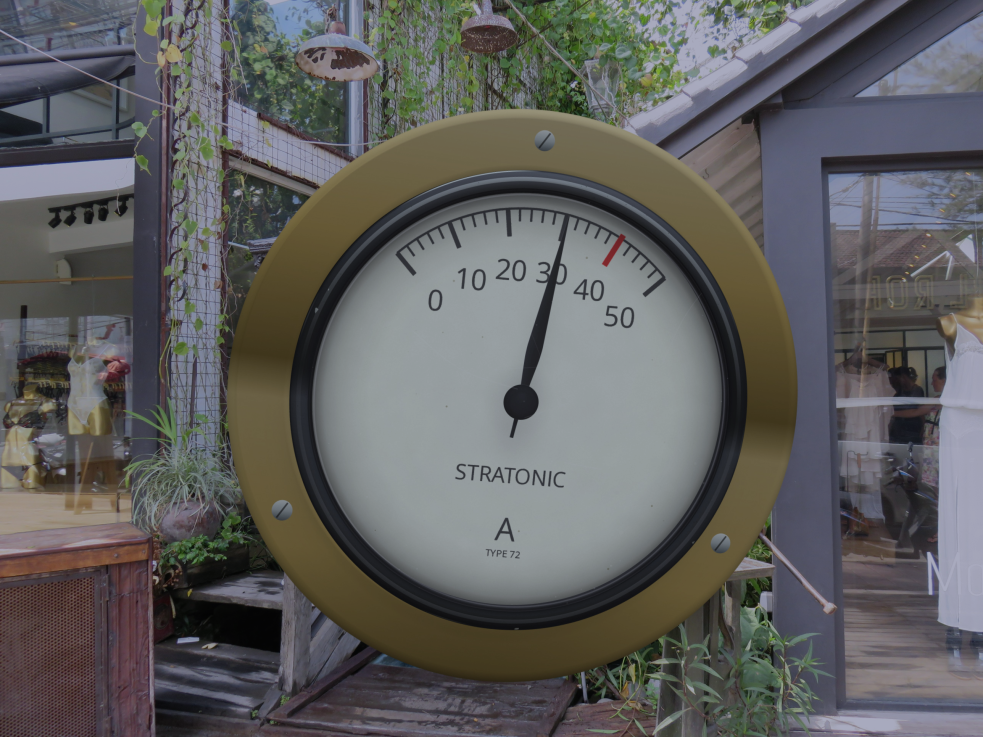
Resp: 30
